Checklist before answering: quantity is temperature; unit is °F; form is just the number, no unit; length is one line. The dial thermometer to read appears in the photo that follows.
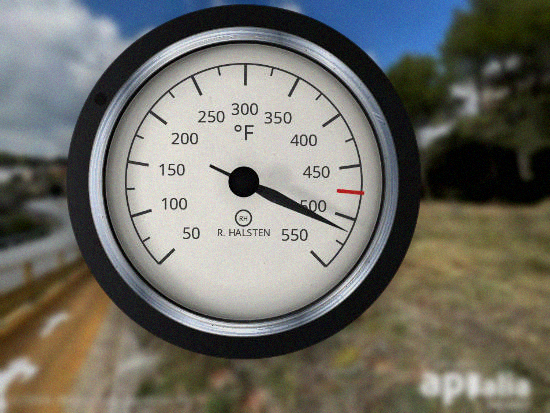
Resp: 512.5
